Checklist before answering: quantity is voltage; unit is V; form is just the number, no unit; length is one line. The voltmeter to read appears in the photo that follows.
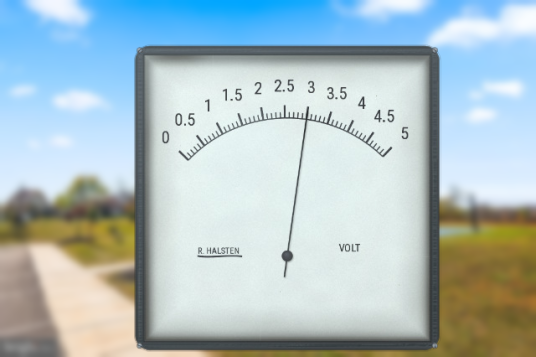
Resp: 3
